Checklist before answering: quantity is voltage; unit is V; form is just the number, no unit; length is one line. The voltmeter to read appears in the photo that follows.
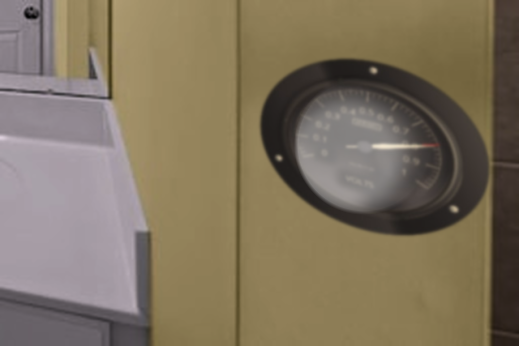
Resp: 0.8
